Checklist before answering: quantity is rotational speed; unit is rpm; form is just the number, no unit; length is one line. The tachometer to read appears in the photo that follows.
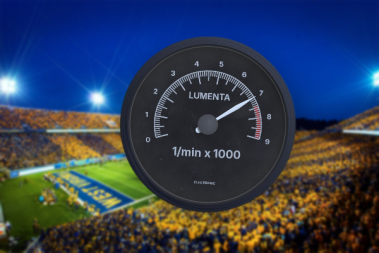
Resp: 7000
